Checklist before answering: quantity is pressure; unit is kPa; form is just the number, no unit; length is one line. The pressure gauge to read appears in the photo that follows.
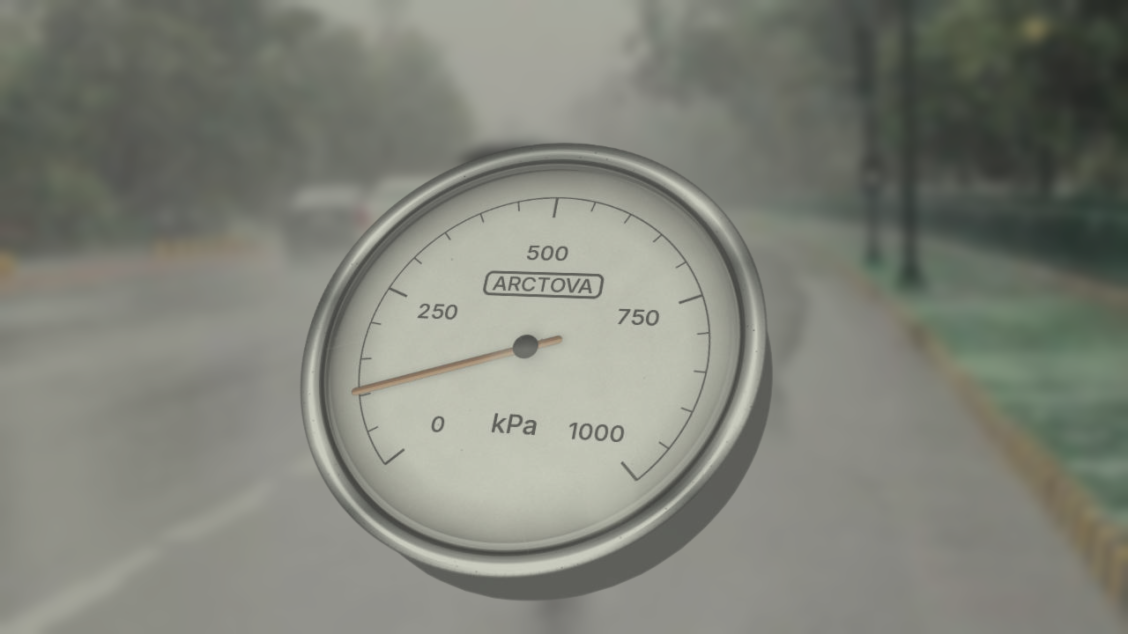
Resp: 100
